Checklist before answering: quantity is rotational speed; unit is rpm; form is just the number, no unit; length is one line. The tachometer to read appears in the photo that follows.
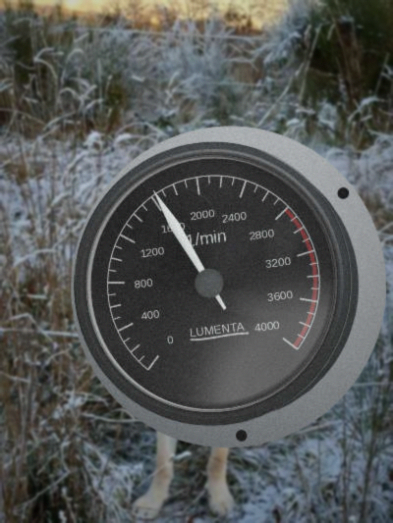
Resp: 1650
